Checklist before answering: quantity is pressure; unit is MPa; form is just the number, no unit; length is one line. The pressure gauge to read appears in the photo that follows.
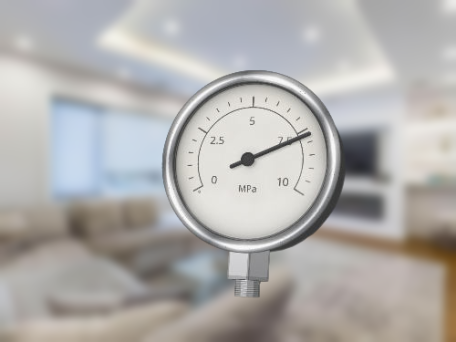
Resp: 7.75
